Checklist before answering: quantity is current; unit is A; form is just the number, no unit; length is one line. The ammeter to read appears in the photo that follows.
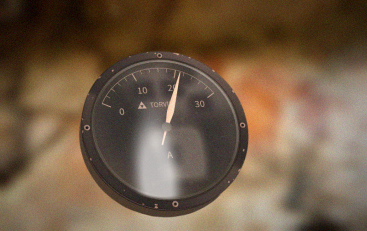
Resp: 21
